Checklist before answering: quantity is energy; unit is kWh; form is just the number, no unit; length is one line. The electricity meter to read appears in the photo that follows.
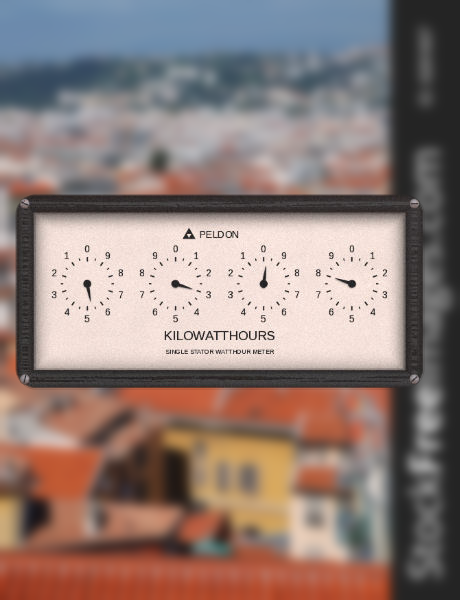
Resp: 5298
